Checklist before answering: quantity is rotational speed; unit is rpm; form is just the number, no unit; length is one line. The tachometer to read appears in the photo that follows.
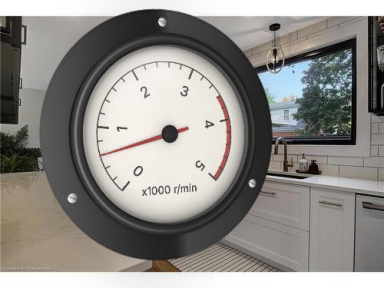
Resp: 600
